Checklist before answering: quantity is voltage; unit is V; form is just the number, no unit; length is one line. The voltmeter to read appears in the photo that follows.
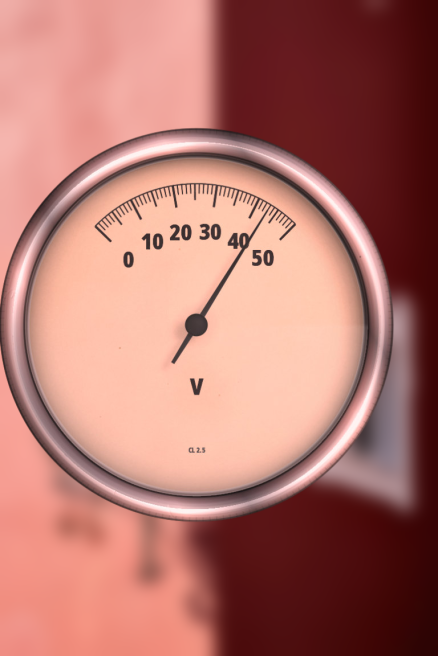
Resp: 43
